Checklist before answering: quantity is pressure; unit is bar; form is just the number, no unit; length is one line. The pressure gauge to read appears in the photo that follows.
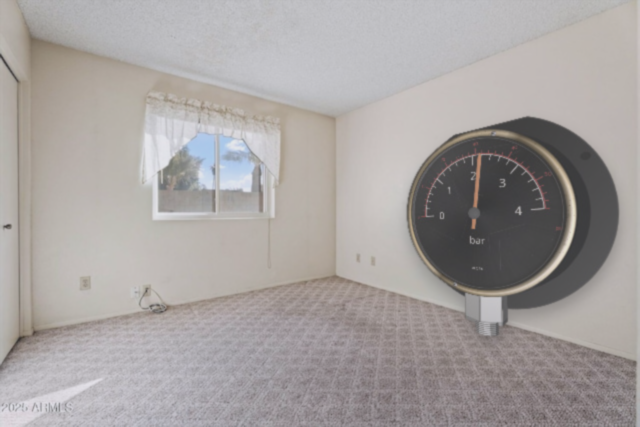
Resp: 2.2
